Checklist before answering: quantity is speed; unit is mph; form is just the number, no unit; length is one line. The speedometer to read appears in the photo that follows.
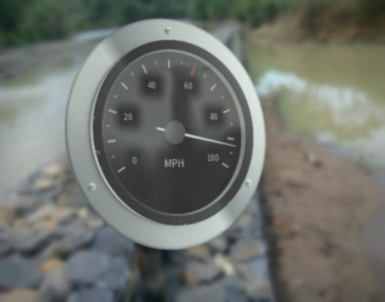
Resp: 92.5
